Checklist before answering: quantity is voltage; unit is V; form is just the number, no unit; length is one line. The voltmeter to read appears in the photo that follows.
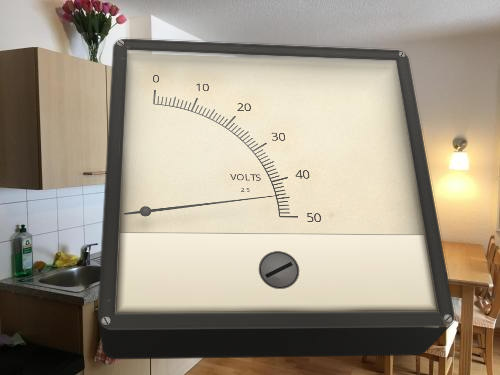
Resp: 45
